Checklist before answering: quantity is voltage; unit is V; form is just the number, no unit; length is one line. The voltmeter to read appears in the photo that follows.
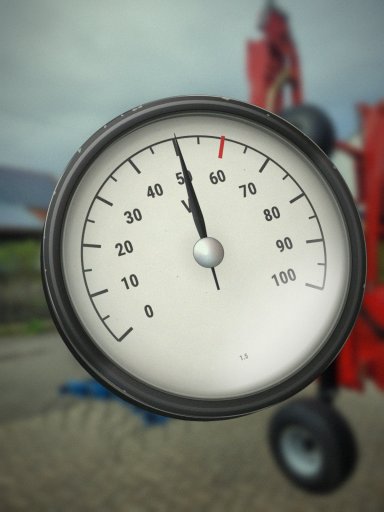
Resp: 50
